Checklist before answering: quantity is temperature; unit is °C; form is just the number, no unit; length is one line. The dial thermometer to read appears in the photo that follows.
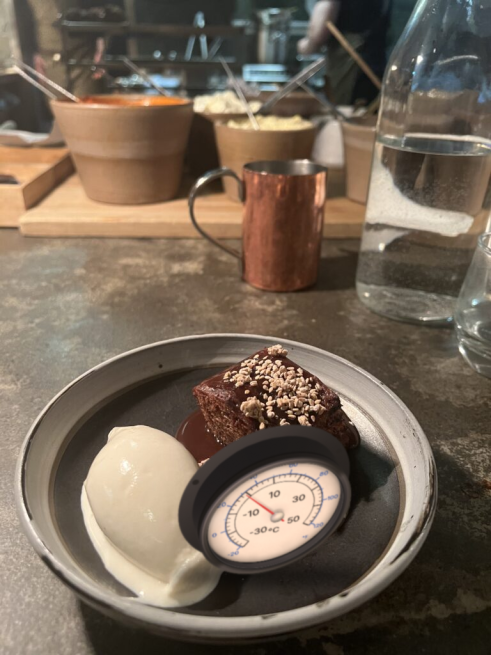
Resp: 0
